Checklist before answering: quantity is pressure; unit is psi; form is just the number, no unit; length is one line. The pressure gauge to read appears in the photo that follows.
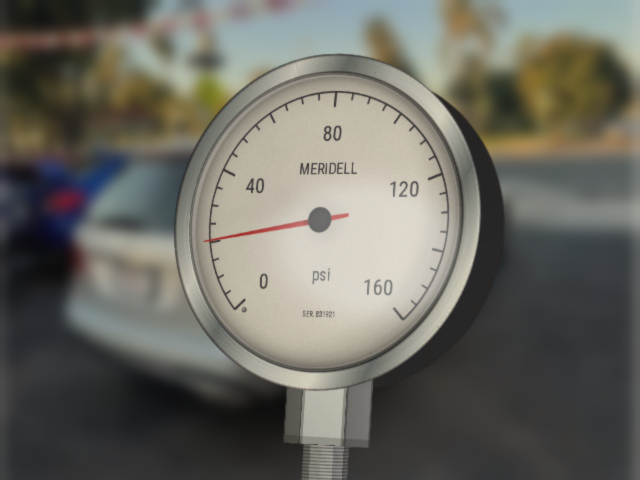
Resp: 20
